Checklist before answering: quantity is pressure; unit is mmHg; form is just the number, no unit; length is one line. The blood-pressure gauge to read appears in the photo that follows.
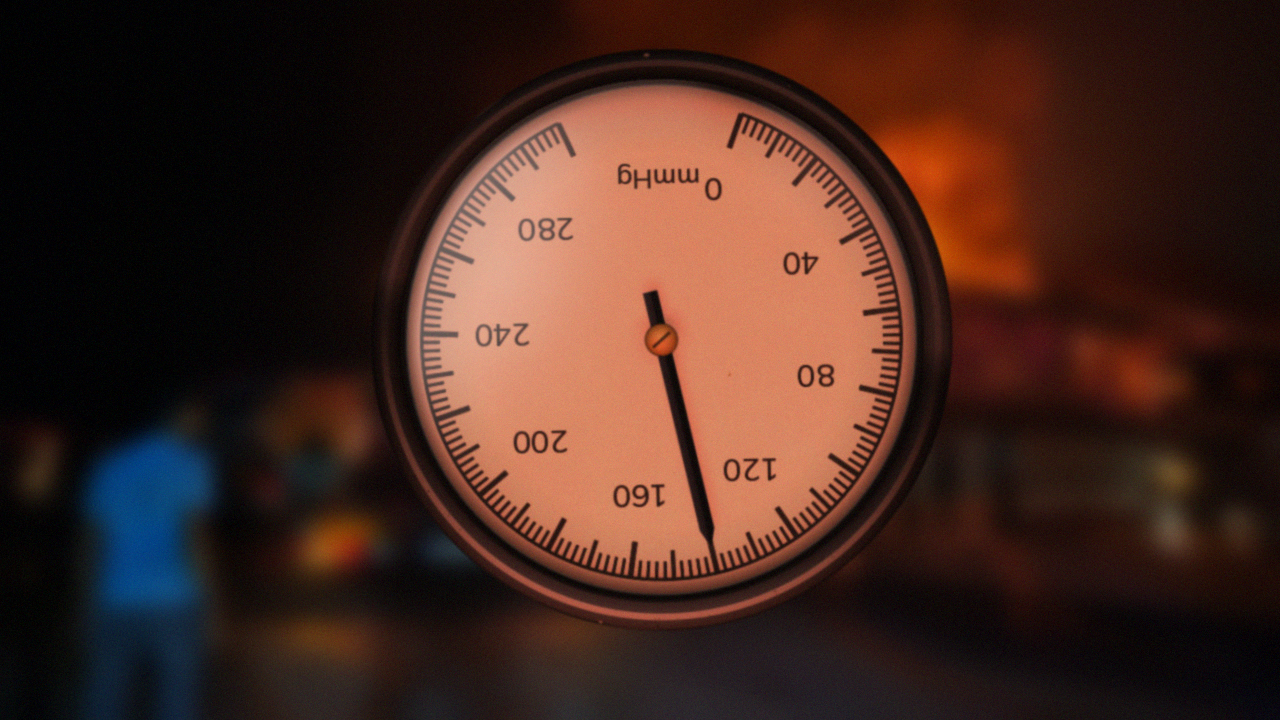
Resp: 140
